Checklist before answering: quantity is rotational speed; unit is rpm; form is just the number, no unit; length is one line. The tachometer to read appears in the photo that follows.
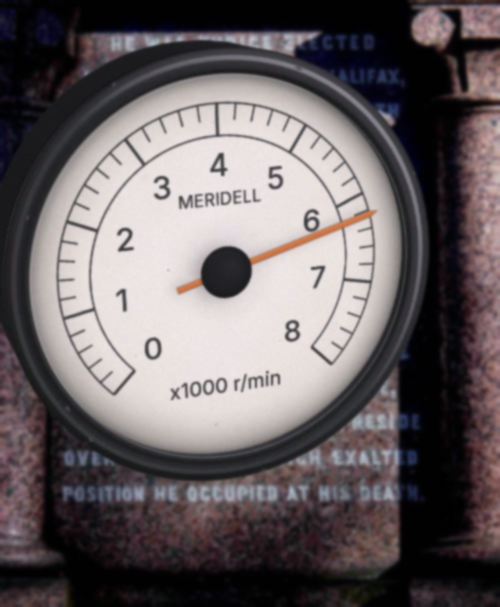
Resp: 6200
